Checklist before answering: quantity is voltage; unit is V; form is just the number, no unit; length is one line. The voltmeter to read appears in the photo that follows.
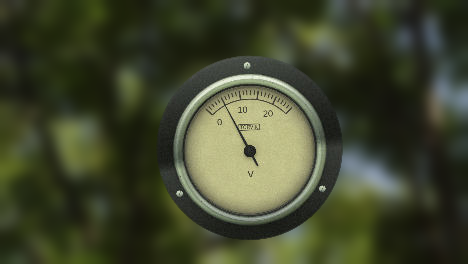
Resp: 5
